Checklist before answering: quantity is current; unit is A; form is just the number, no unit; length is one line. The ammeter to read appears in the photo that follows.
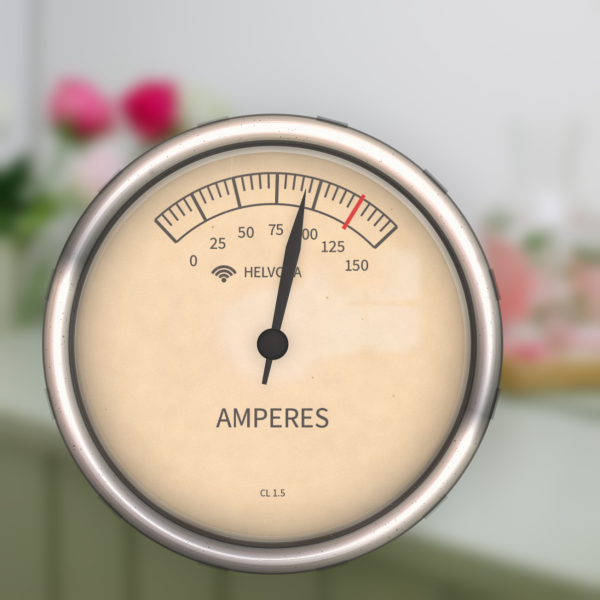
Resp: 92.5
